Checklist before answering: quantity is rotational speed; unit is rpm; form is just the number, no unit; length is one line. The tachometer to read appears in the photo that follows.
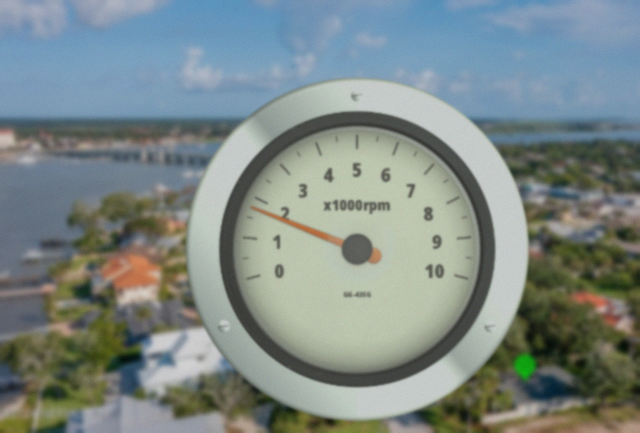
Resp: 1750
